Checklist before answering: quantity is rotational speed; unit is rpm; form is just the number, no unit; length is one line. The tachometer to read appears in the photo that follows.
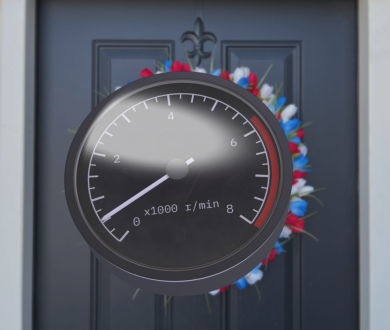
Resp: 500
